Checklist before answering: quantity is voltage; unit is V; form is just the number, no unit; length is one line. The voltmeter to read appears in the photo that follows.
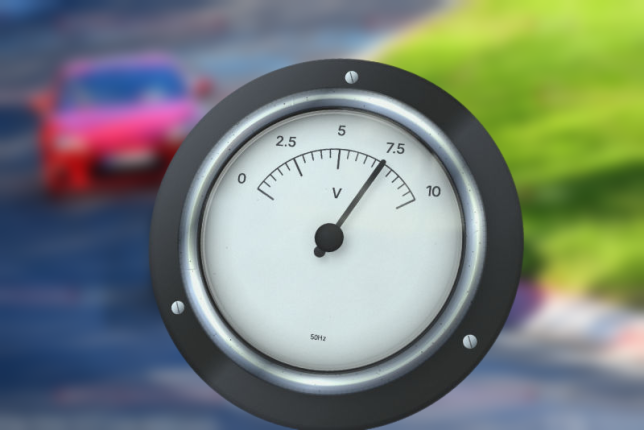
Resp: 7.5
